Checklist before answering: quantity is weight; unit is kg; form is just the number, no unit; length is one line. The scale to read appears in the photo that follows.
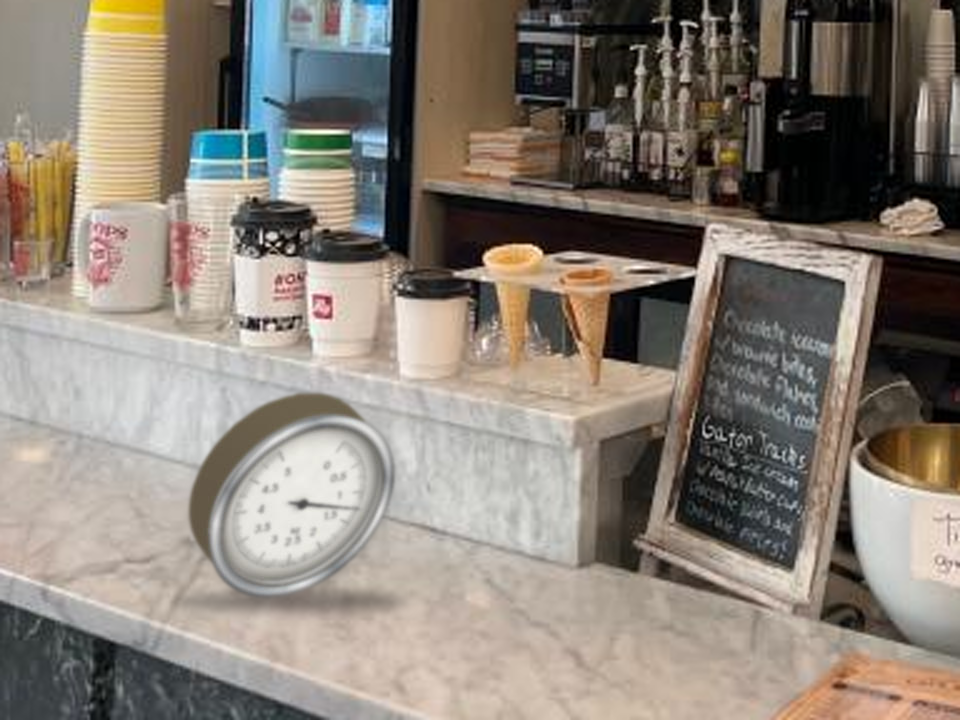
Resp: 1.25
